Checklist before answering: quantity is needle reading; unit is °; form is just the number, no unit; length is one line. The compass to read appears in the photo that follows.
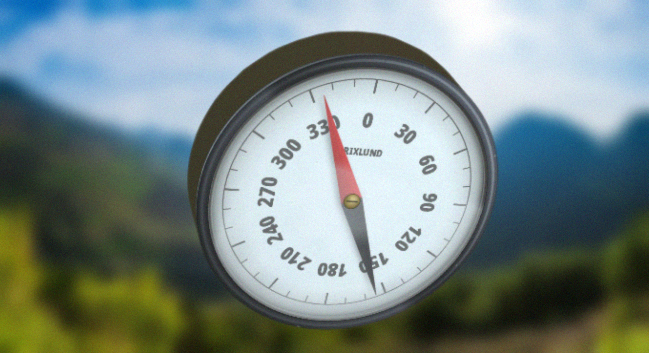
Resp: 335
